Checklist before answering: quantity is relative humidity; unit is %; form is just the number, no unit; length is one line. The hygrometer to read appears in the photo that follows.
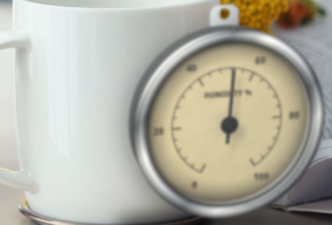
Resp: 52
